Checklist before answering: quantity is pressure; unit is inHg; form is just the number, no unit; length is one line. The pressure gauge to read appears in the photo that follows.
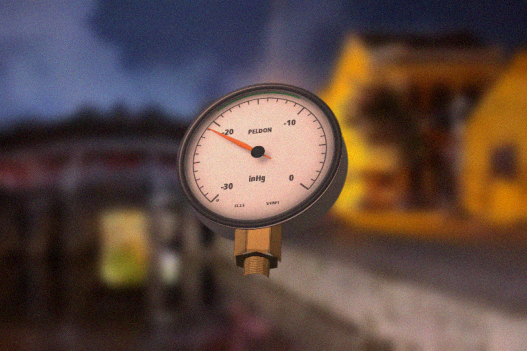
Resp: -21
